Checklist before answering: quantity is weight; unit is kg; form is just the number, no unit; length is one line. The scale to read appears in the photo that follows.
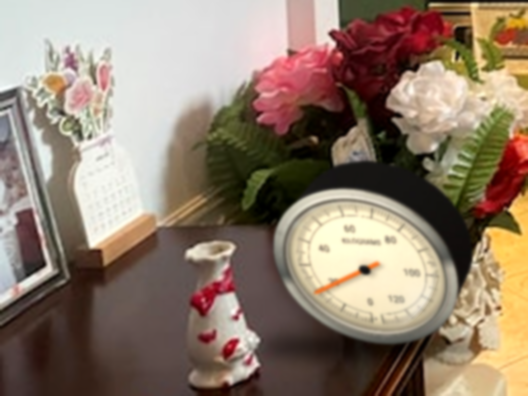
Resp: 20
